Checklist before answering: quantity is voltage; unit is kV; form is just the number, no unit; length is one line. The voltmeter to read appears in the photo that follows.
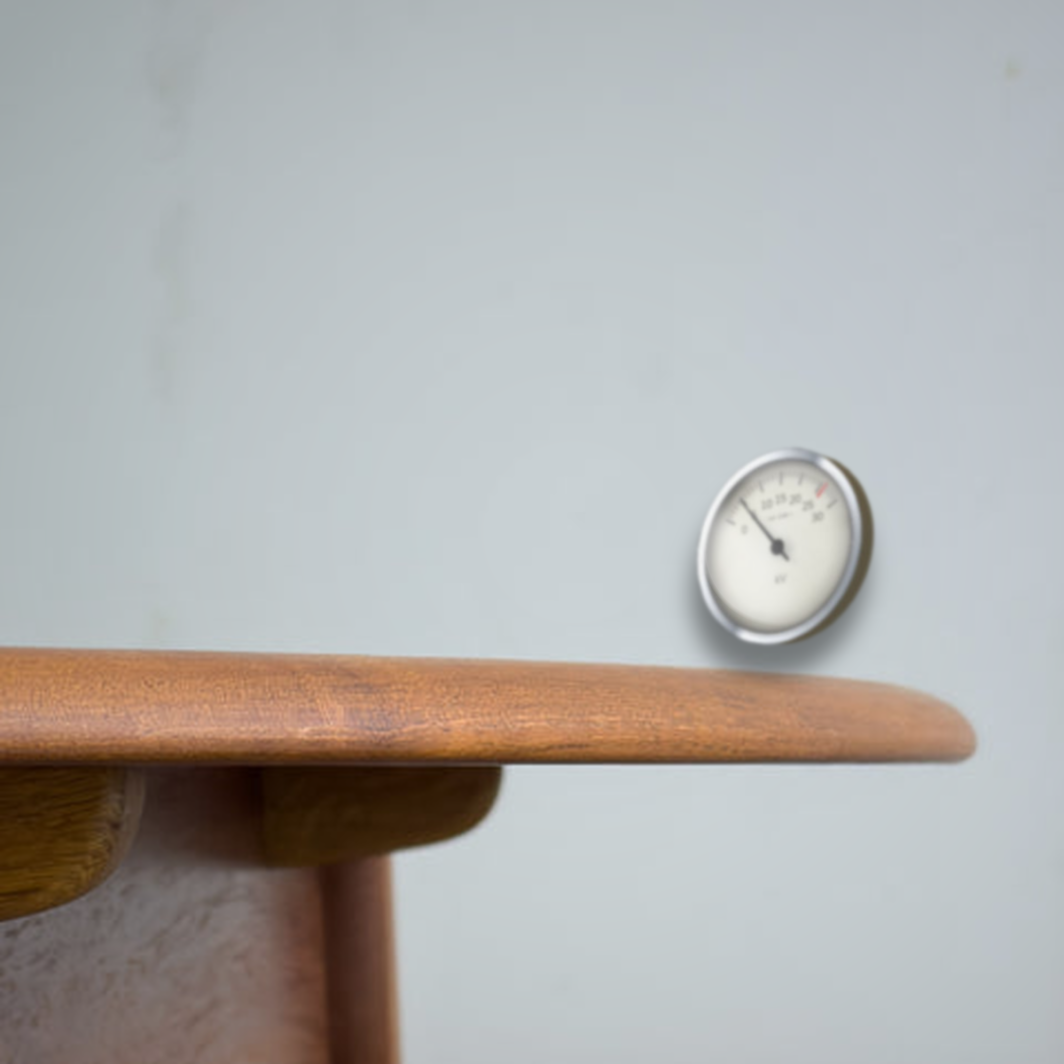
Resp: 5
